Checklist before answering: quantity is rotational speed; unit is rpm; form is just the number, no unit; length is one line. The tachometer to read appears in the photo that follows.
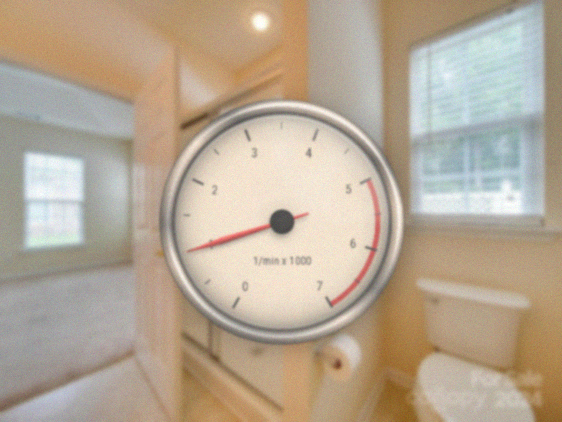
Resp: 1000
